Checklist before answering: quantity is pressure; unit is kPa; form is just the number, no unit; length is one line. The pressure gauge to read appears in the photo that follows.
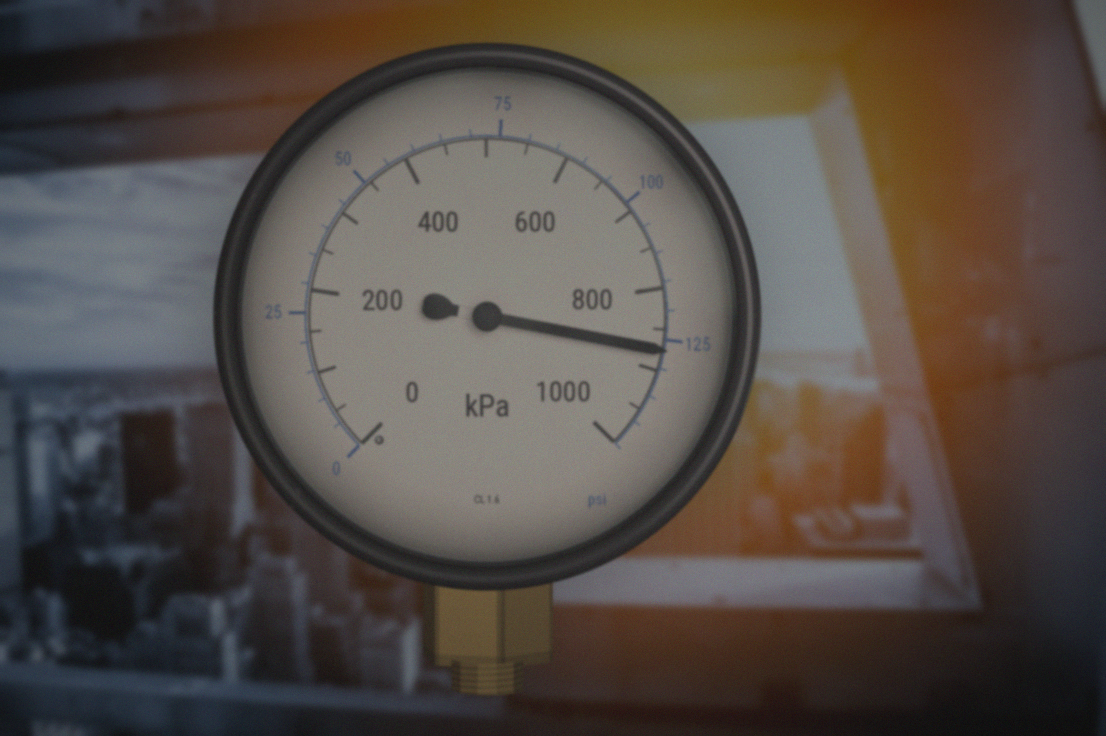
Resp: 875
